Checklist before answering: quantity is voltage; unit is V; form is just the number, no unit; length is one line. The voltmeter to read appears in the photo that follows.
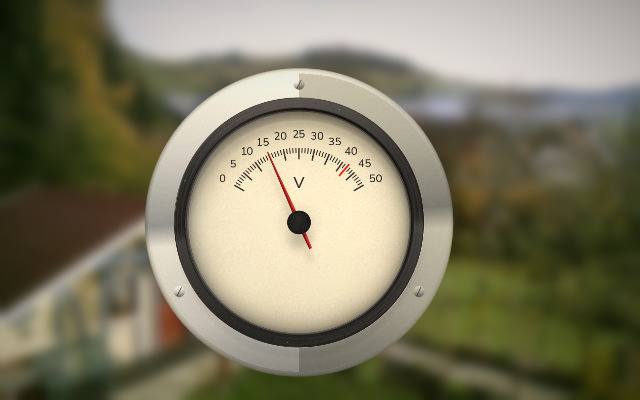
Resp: 15
